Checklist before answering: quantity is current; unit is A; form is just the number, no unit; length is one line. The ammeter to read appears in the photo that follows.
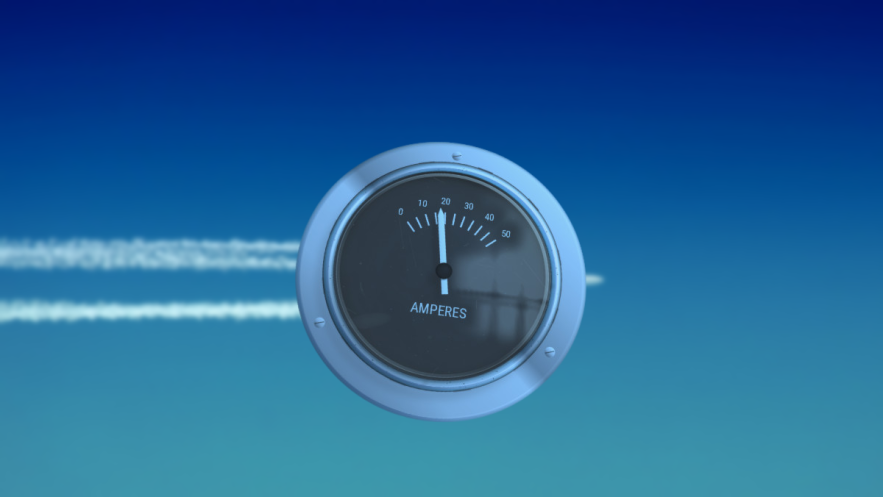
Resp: 17.5
